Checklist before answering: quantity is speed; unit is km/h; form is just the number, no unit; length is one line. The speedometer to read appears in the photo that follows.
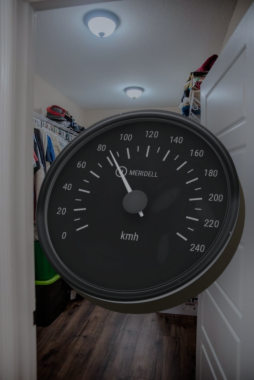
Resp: 85
